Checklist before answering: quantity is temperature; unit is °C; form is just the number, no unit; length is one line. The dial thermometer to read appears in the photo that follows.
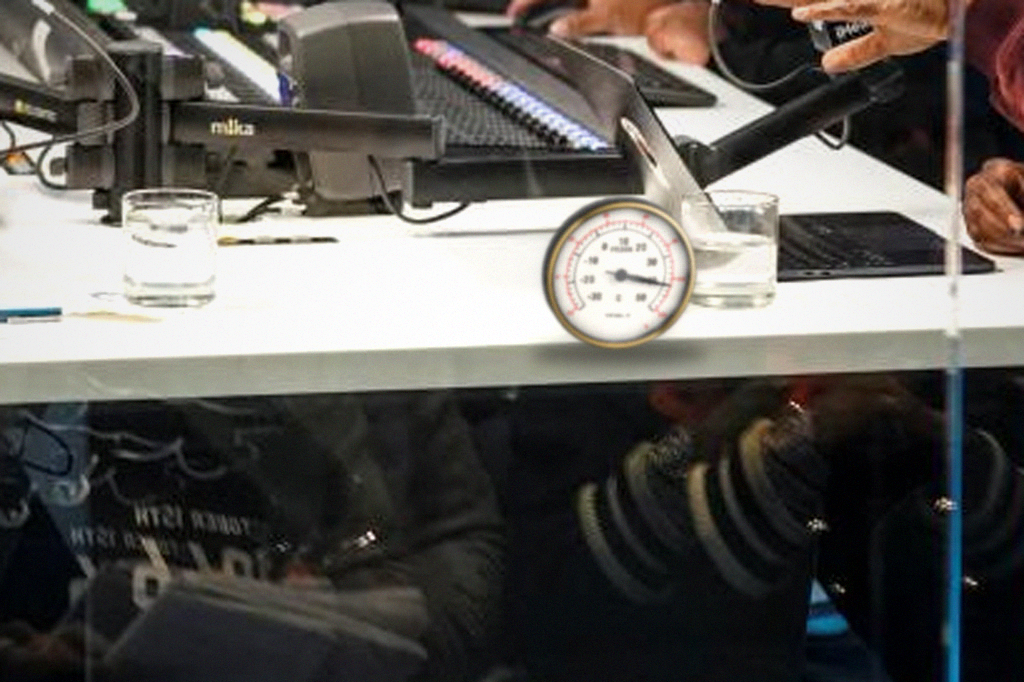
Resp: 40
